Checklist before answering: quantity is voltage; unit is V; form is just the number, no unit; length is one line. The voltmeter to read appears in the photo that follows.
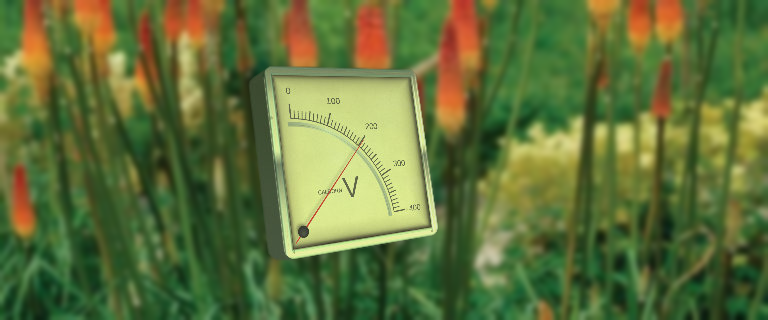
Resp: 200
